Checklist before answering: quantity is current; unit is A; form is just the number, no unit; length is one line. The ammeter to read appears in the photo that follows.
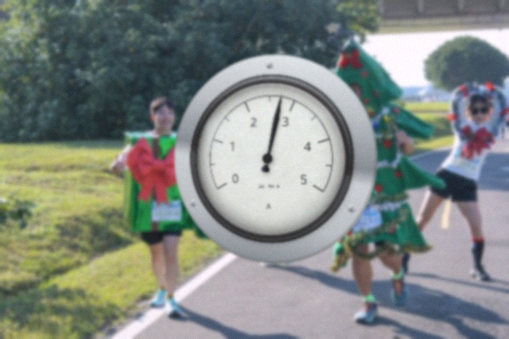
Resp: 2.75
